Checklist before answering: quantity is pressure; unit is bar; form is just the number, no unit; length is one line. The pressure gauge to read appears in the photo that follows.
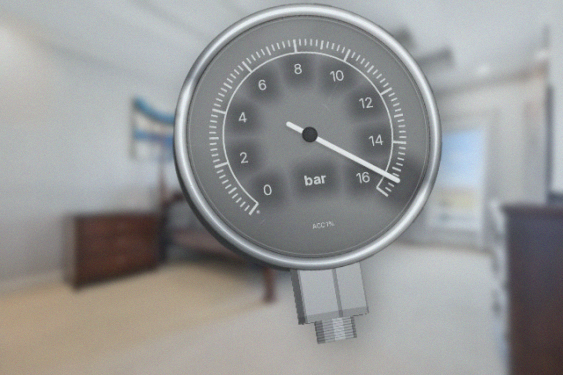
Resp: 15.4
